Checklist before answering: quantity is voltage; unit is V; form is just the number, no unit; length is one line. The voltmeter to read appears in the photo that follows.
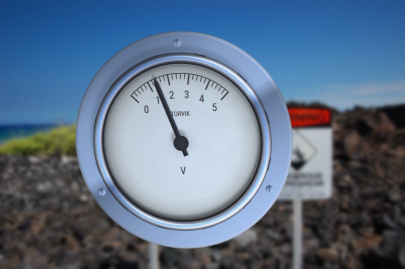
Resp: 1.4
